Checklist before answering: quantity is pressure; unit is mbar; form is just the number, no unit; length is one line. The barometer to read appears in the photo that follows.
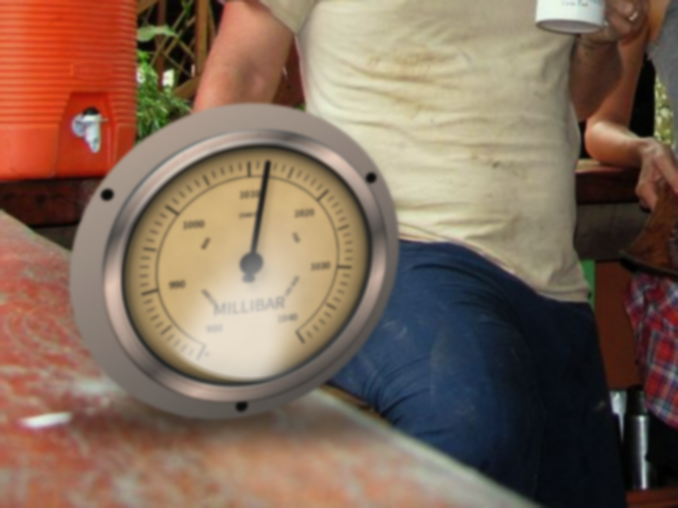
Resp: 1012
